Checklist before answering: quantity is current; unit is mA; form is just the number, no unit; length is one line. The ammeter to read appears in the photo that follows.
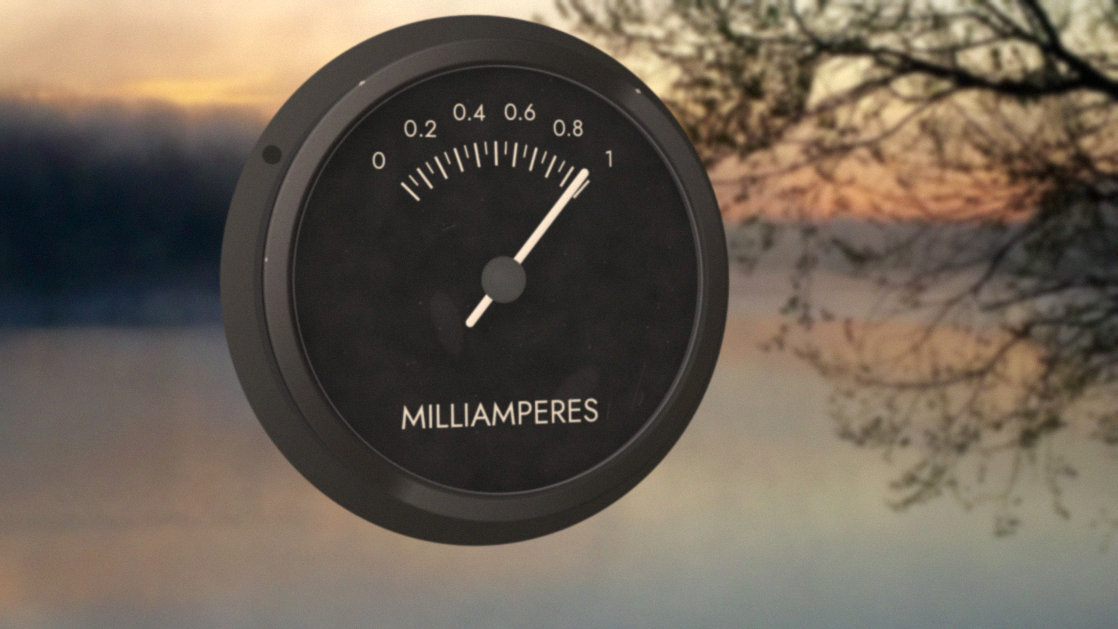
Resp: 0.95
